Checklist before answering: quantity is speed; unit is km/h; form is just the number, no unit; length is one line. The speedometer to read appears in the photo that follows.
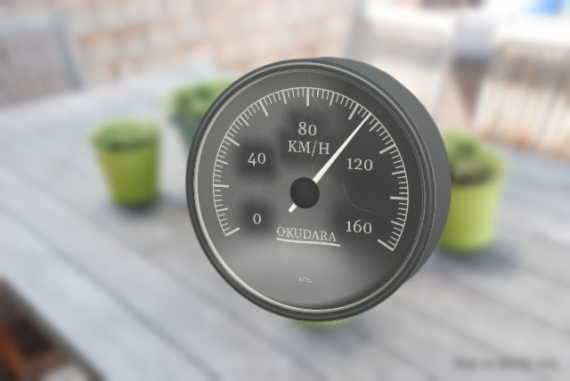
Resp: 106
